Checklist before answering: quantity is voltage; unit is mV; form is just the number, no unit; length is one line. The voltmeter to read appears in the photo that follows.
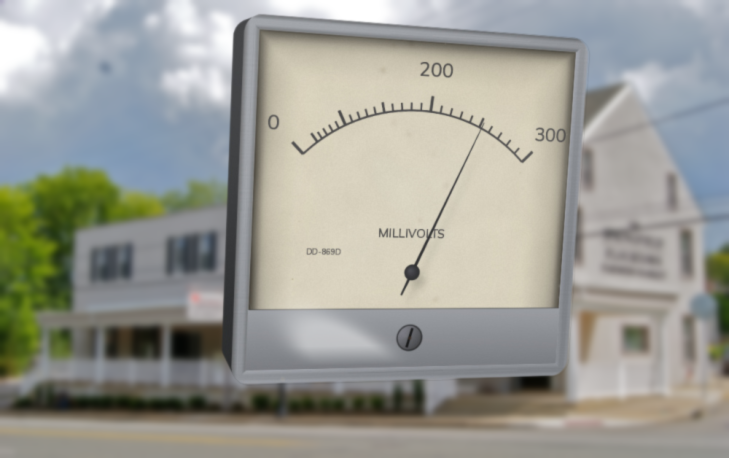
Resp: 250
